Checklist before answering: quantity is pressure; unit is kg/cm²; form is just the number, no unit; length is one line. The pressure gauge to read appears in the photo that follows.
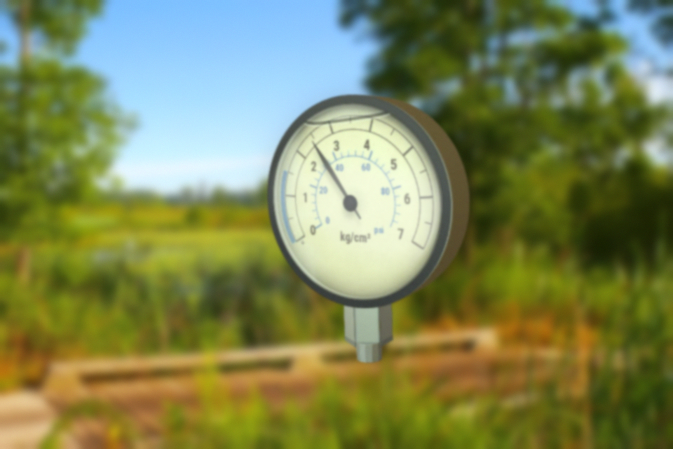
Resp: 2.5
